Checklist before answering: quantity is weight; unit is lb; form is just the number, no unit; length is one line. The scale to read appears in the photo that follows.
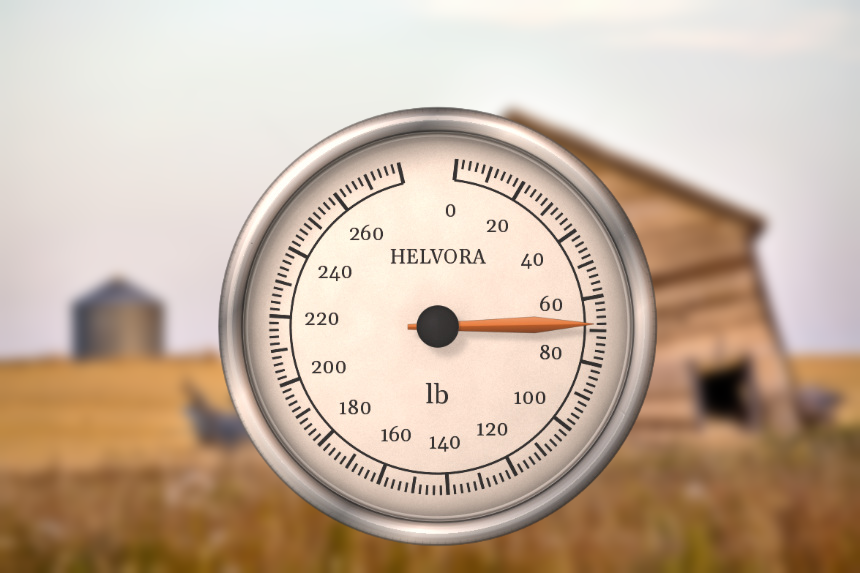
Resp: 68
